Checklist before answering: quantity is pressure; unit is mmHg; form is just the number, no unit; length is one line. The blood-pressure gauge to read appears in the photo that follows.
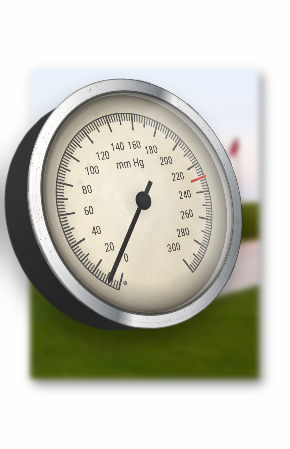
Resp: 10
